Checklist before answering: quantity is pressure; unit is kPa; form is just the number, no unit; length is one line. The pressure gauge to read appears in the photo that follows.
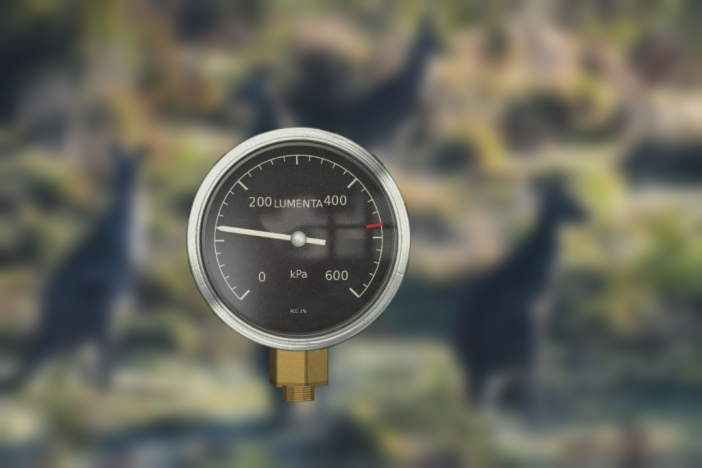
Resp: 120
